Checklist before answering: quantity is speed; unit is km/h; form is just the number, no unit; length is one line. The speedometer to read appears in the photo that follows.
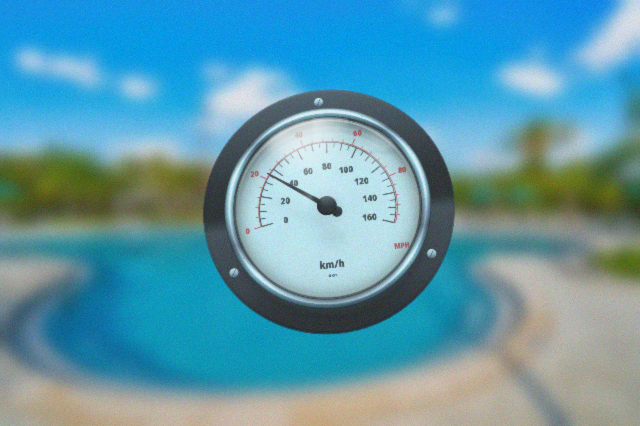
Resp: 35
